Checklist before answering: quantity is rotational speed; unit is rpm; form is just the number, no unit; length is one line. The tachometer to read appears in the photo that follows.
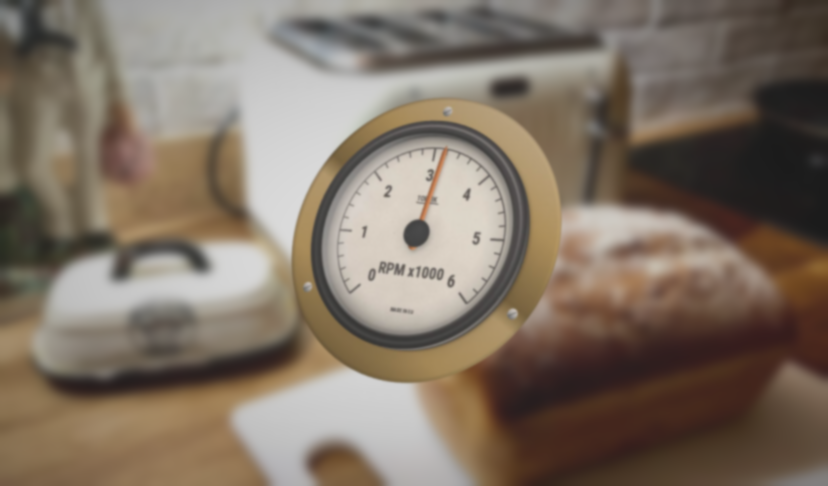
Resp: 3200
